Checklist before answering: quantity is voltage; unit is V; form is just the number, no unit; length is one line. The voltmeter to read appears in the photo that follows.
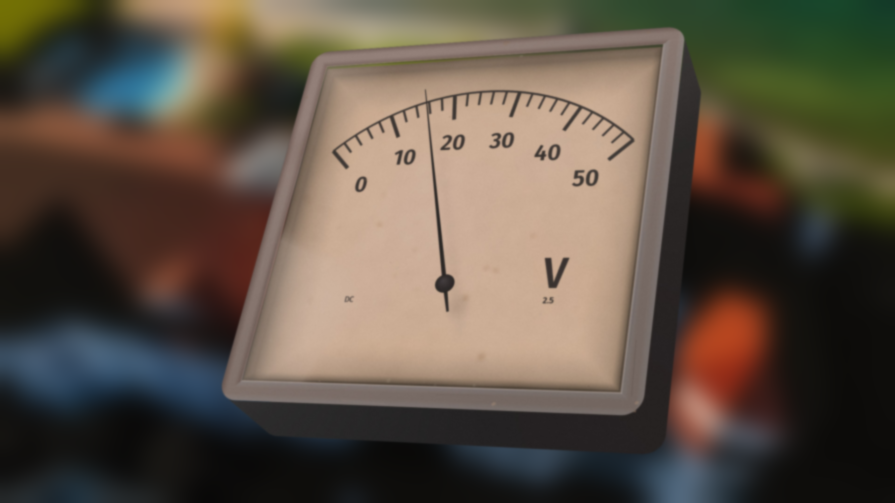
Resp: 16
